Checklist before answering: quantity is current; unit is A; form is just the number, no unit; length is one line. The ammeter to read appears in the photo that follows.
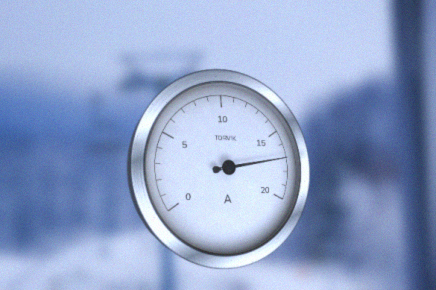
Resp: 17
